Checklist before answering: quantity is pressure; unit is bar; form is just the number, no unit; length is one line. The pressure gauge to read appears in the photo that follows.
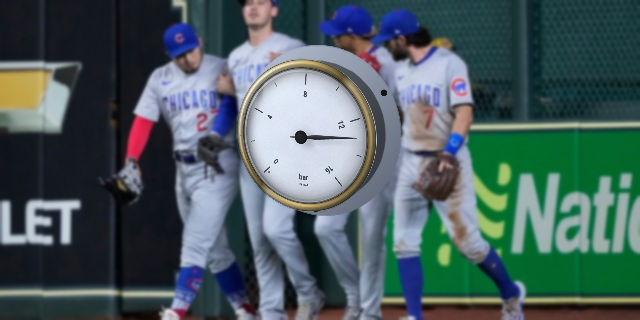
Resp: 13
